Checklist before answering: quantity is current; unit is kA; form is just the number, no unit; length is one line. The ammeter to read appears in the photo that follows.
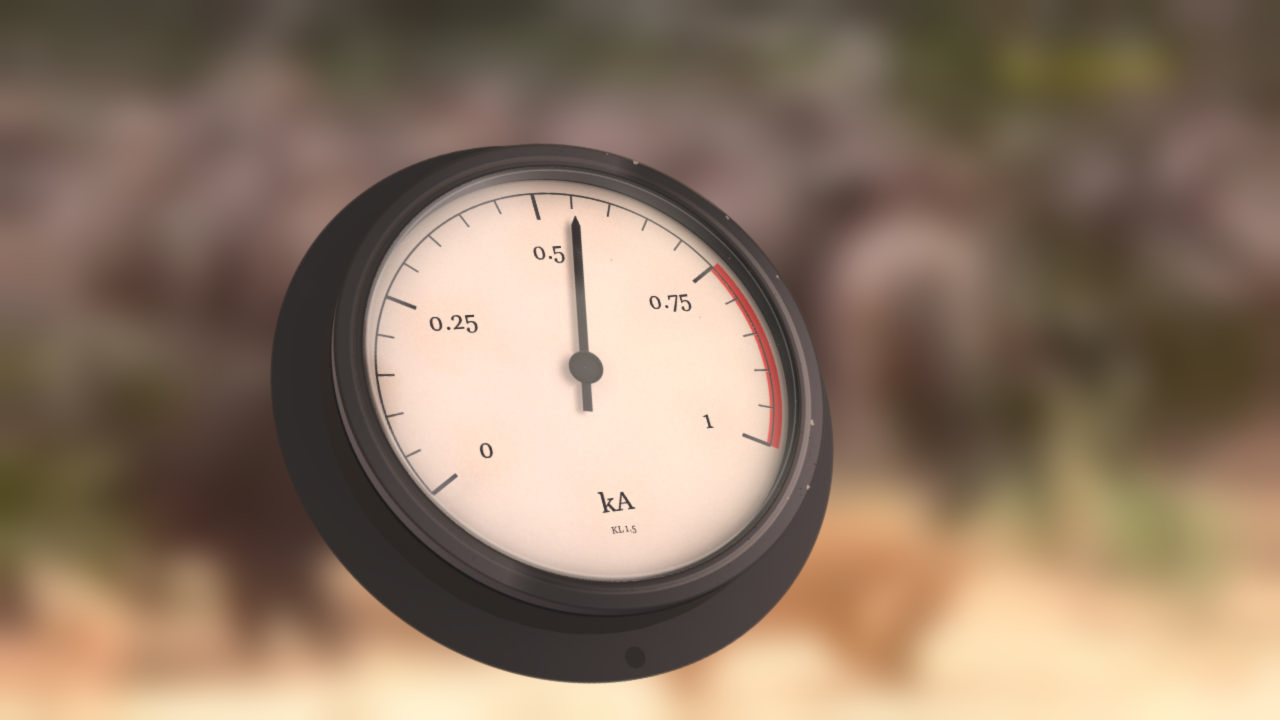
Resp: 0.55
